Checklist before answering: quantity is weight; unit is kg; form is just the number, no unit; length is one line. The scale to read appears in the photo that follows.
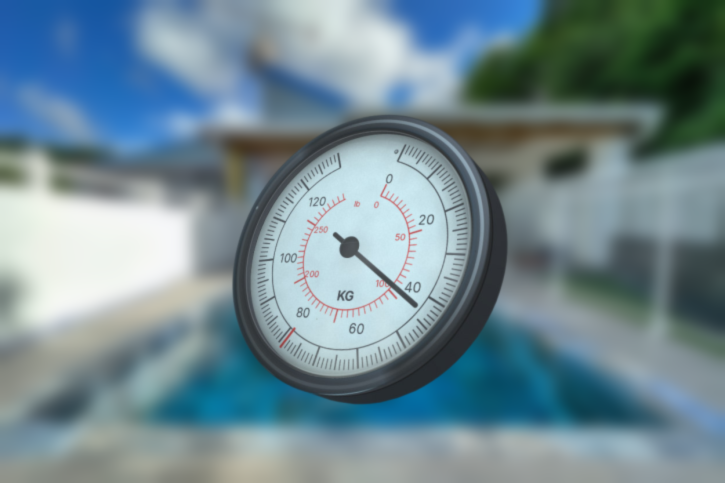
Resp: 43
